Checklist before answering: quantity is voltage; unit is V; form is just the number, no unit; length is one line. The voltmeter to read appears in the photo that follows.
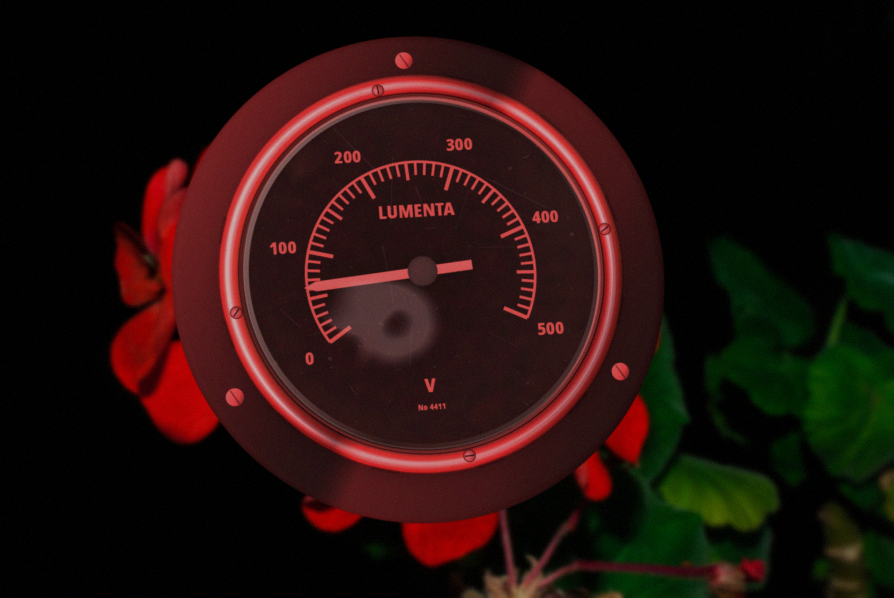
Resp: 60
